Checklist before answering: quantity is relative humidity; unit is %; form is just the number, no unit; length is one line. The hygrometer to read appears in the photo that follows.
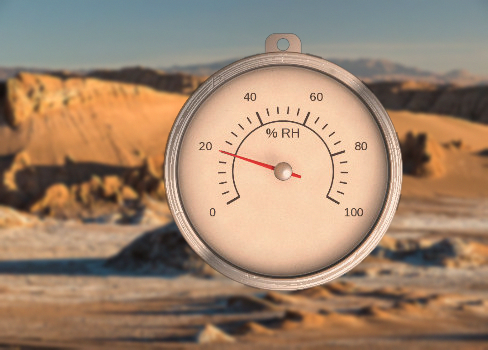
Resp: 20
